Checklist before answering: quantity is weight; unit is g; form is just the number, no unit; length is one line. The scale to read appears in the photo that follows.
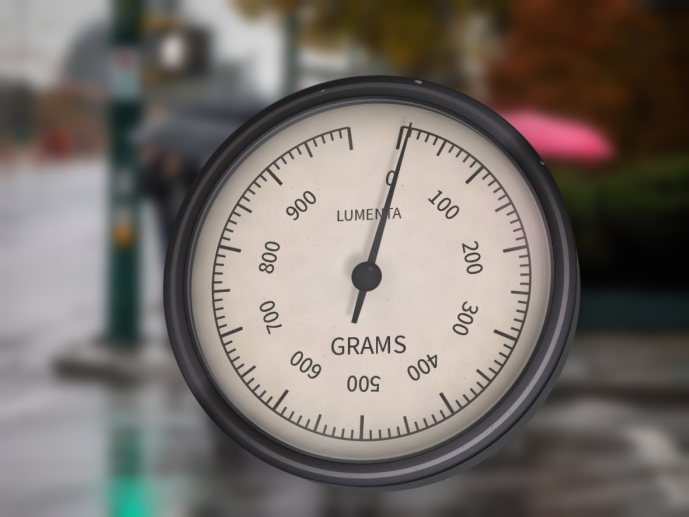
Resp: 10
